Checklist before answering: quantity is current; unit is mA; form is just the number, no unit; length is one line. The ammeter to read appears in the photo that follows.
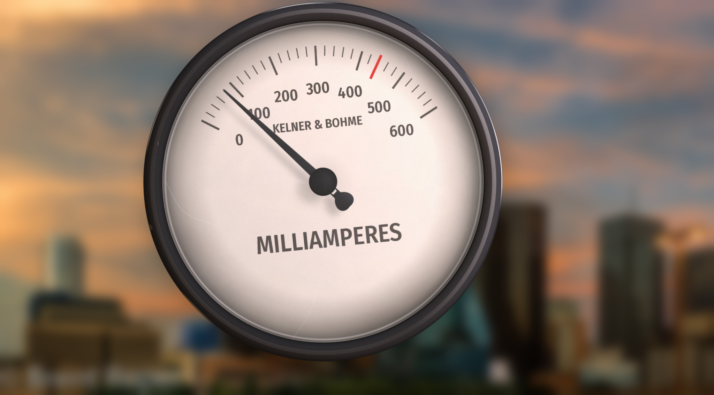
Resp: 80
